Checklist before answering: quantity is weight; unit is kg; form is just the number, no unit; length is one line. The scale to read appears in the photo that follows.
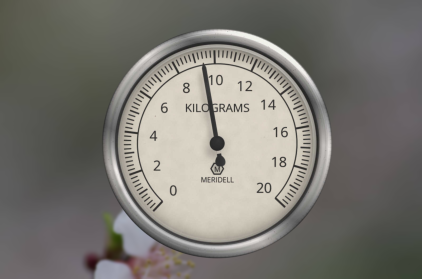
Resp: 9.4
